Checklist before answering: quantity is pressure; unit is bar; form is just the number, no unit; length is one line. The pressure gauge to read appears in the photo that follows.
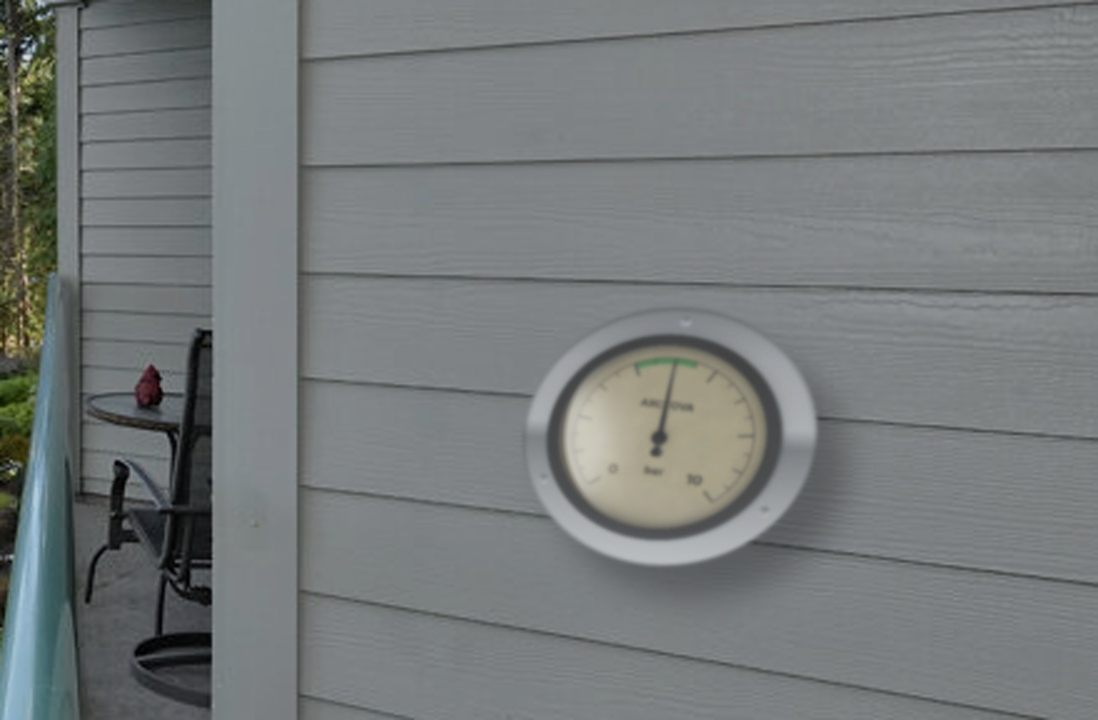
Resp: 5
